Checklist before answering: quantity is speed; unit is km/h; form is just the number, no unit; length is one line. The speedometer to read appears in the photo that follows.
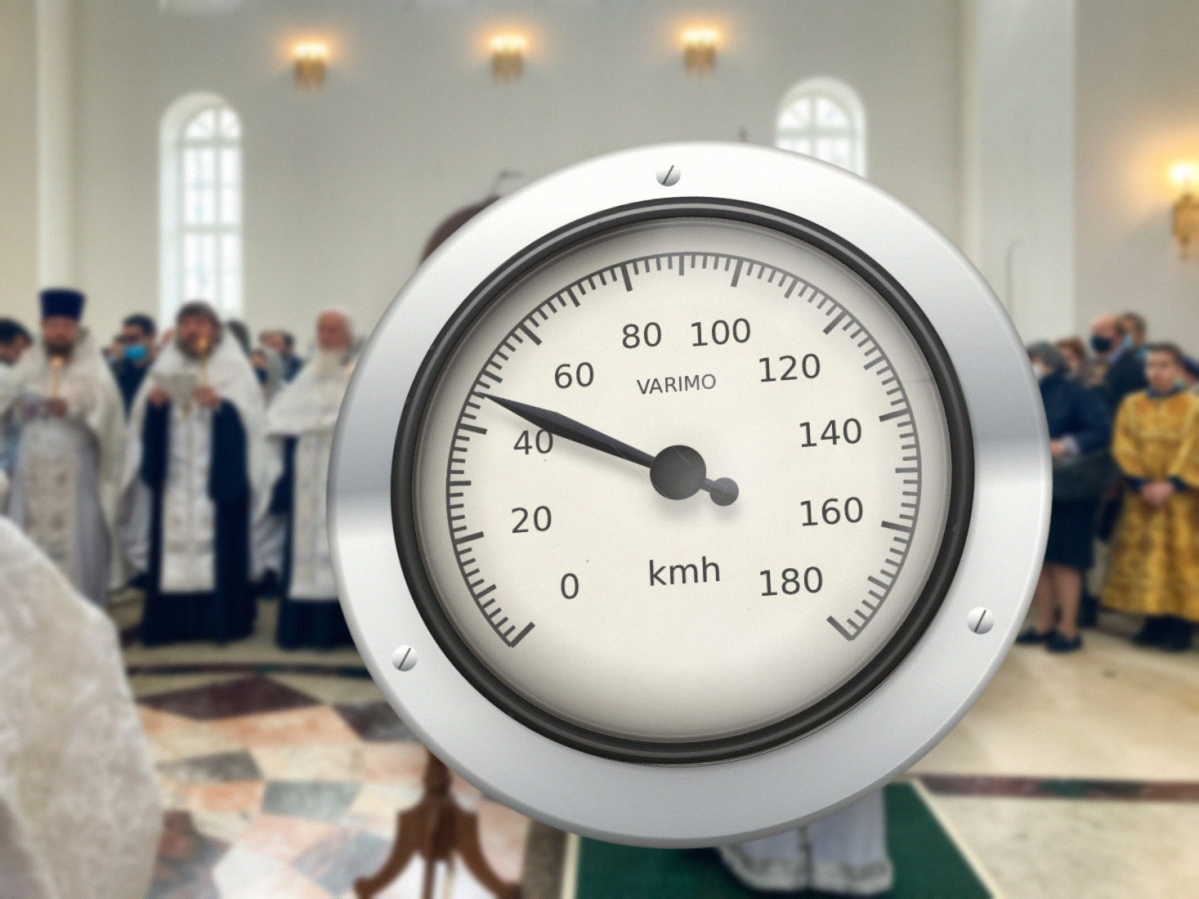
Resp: 46
